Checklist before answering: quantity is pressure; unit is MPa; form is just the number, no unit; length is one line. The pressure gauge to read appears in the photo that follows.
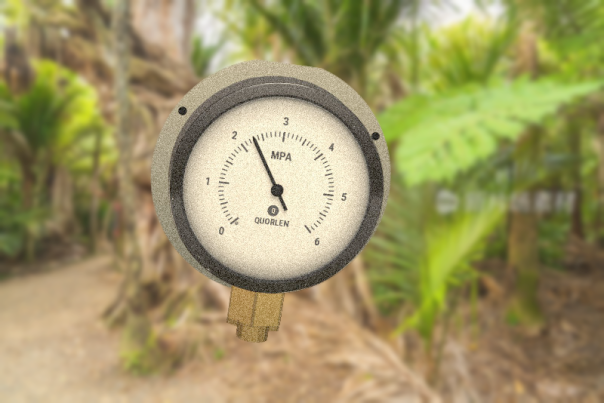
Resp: 2.3
